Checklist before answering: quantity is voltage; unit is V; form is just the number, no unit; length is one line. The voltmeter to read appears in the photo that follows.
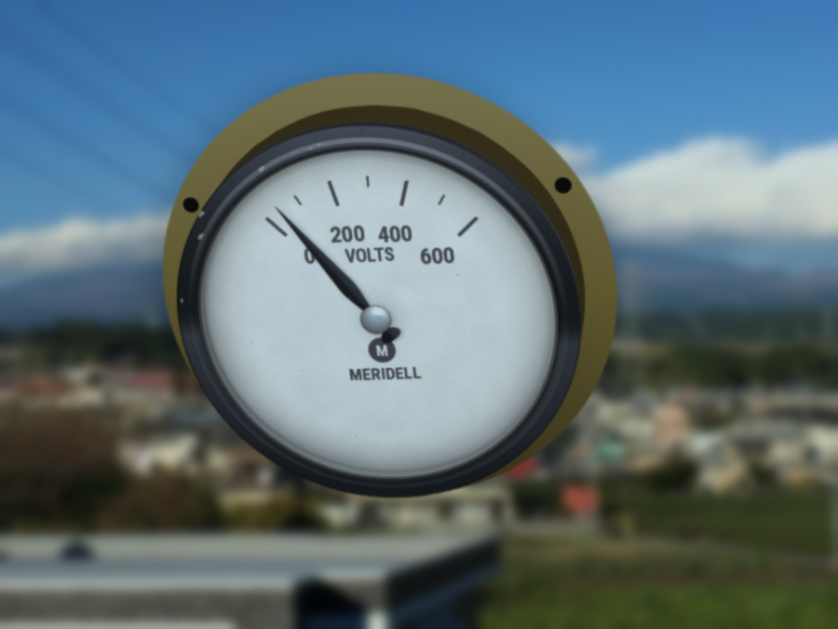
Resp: 50
